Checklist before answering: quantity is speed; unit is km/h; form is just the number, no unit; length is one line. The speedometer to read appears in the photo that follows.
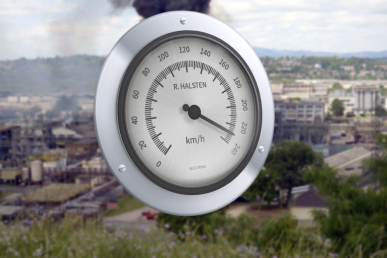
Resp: 230
